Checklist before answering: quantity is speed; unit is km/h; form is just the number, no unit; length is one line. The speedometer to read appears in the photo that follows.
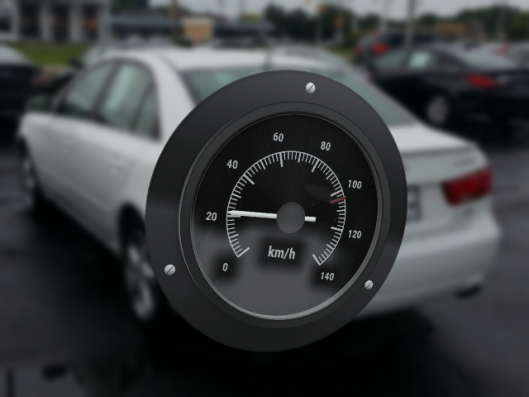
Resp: 22
